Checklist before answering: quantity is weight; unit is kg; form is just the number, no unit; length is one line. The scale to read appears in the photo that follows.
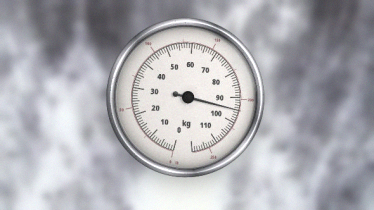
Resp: 95
